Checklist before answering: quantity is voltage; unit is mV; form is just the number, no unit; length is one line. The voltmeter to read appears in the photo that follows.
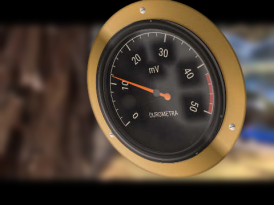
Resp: 12
